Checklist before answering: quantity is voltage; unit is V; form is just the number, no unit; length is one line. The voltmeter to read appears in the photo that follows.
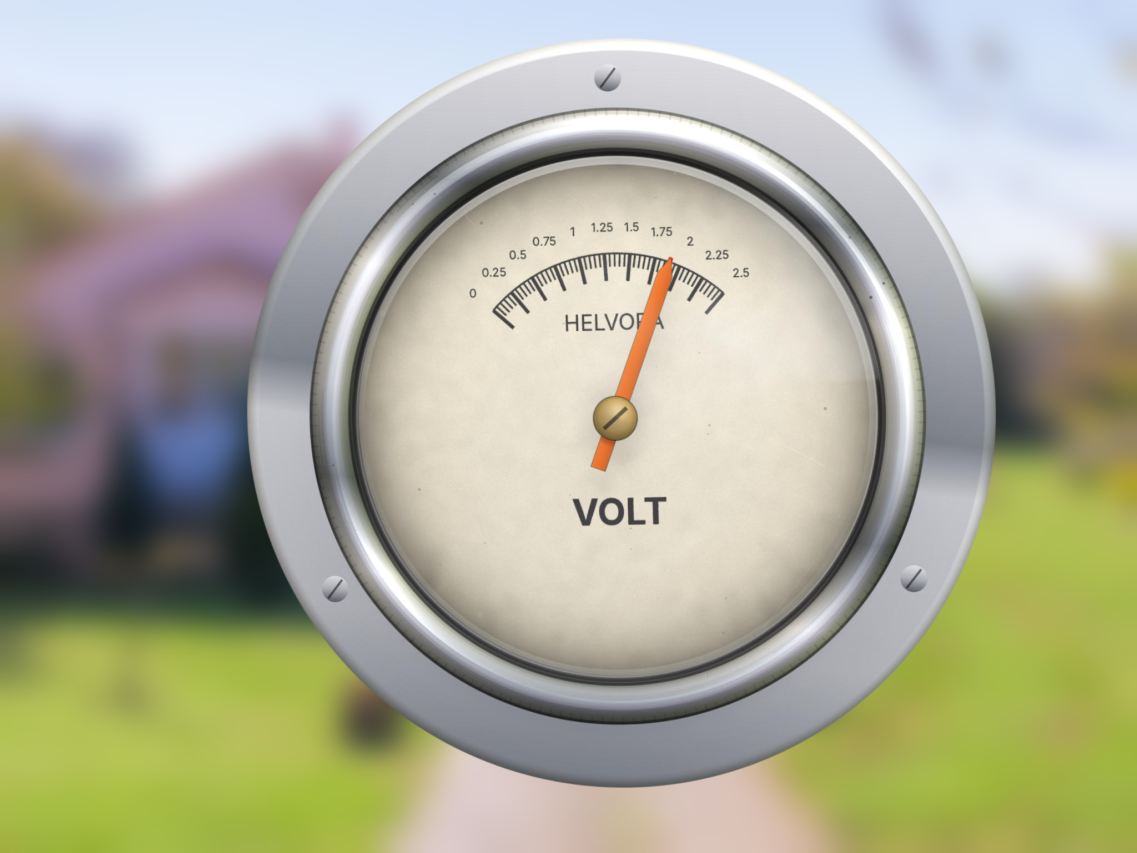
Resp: 1.9
